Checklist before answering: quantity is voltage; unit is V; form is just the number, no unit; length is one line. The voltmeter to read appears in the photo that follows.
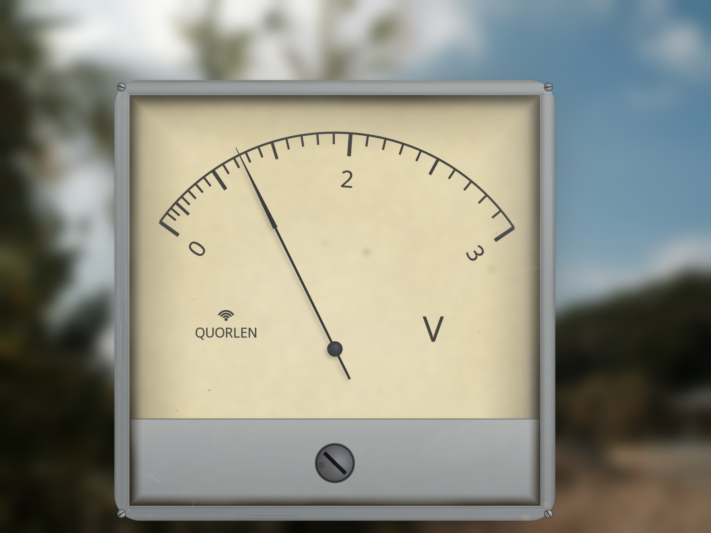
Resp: 1.25
